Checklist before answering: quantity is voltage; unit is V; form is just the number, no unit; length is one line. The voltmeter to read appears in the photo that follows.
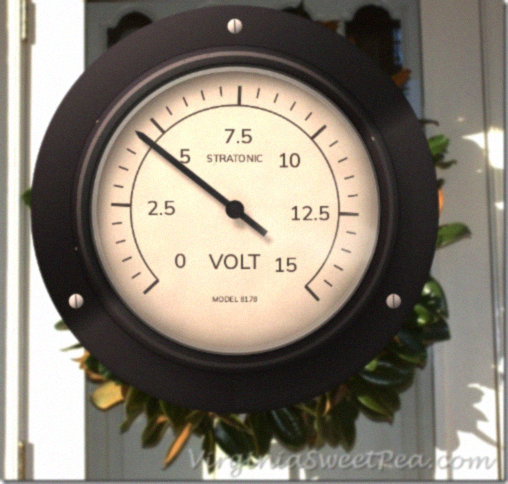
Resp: 4.5
